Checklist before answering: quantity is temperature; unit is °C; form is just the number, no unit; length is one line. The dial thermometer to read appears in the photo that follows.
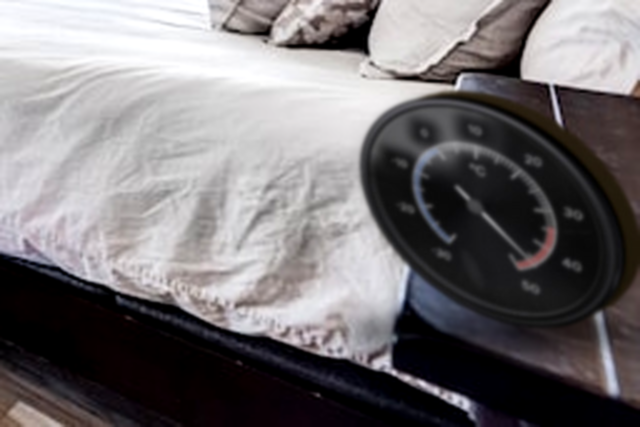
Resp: 45
